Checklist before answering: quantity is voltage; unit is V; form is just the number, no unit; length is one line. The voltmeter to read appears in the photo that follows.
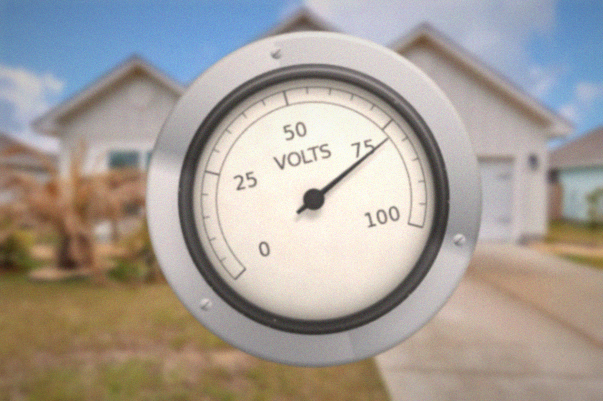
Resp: 77.5
